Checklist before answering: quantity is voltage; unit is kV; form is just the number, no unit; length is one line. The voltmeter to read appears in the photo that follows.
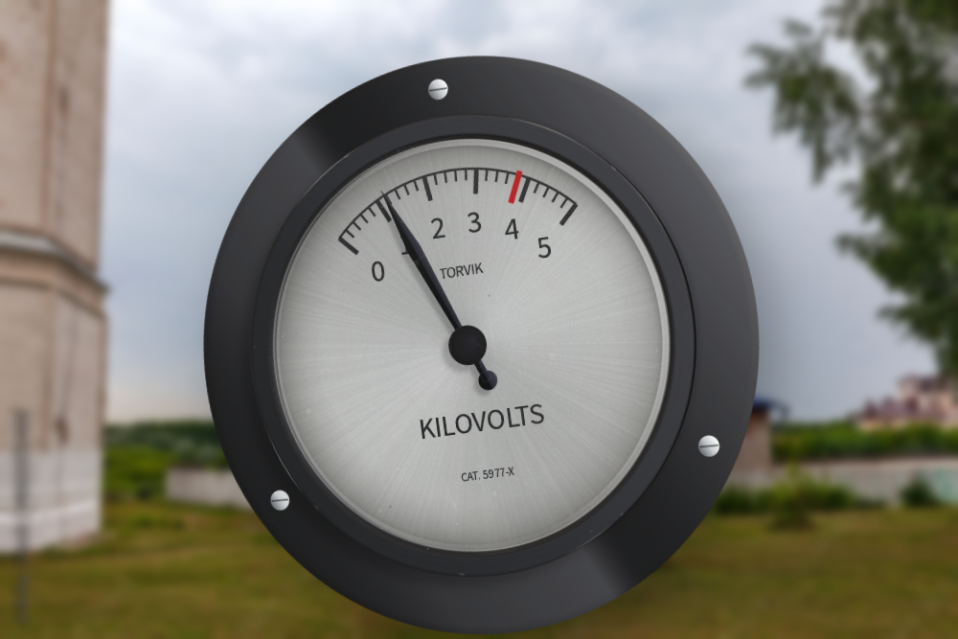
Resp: 1.2
